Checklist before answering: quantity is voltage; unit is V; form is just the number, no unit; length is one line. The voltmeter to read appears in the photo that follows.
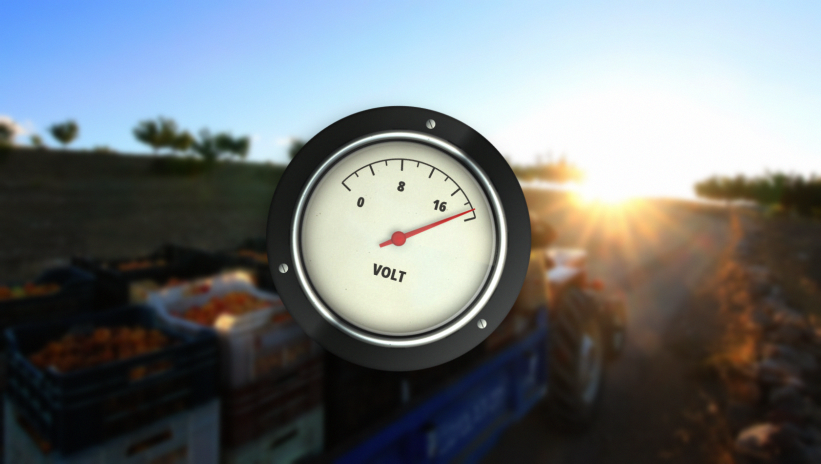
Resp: 19
